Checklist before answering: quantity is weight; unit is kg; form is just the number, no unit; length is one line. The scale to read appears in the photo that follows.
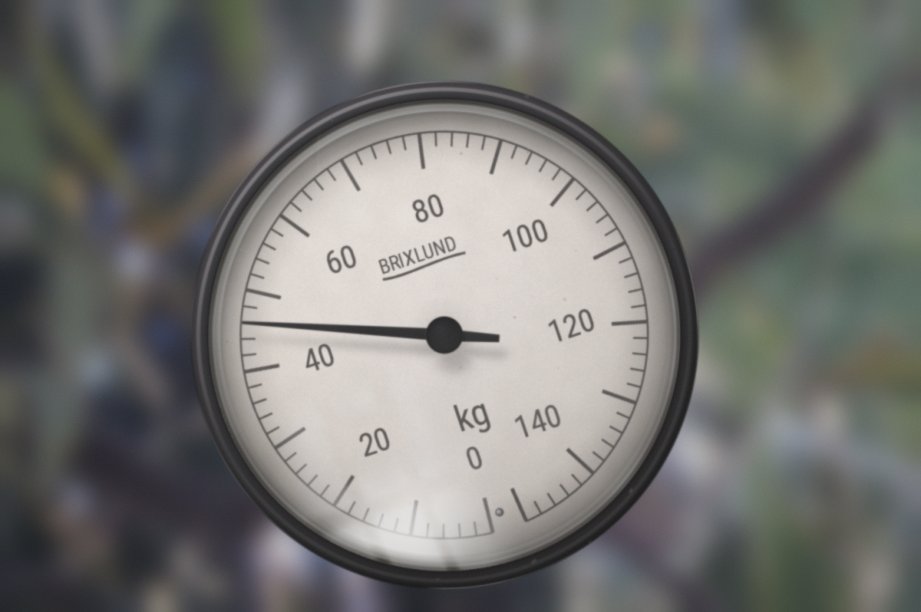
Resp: 46
